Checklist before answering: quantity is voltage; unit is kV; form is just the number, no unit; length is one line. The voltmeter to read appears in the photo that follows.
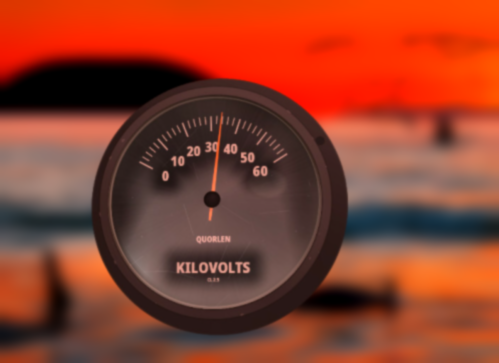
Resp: 34
